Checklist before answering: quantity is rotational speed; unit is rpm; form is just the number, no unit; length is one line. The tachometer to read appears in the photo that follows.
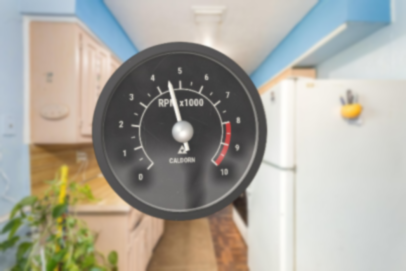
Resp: 4500
